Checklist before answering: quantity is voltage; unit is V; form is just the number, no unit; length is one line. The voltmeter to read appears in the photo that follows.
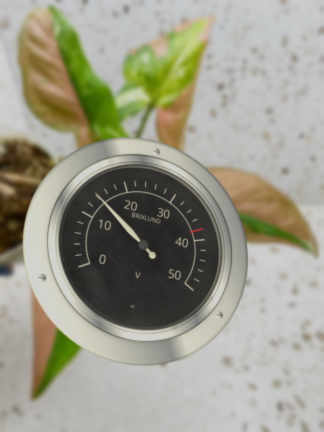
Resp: 14
